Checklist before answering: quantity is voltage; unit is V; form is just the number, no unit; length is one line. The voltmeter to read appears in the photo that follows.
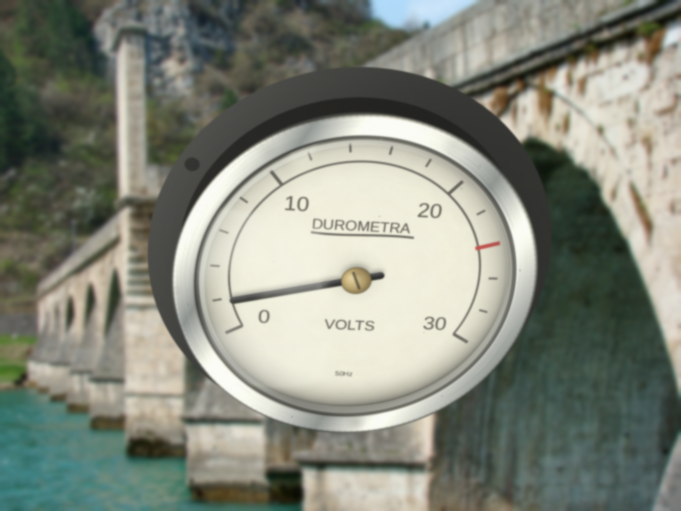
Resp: 2
